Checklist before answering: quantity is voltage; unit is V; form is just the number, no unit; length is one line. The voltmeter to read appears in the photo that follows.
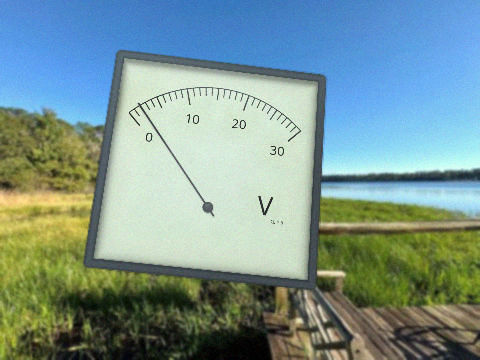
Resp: 2
